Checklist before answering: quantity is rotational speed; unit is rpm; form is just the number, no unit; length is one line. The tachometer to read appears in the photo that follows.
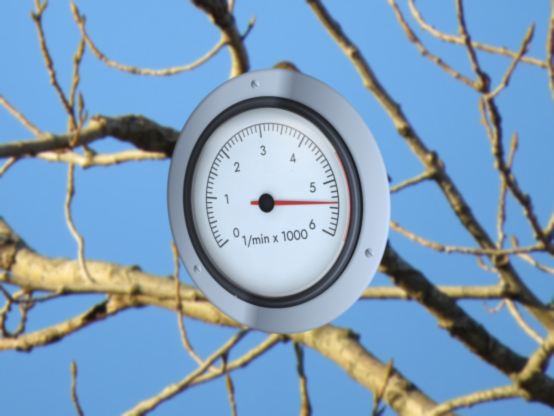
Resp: 5400
